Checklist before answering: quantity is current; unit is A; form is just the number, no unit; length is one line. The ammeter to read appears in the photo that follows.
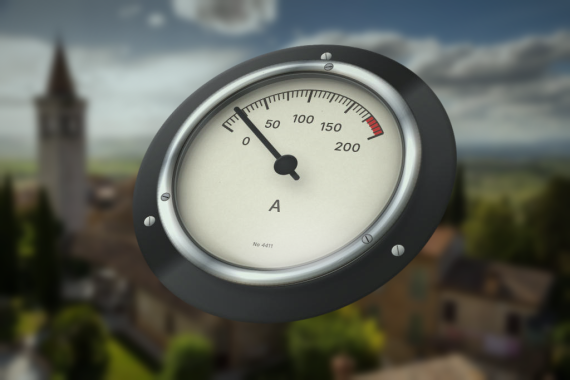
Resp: 20
